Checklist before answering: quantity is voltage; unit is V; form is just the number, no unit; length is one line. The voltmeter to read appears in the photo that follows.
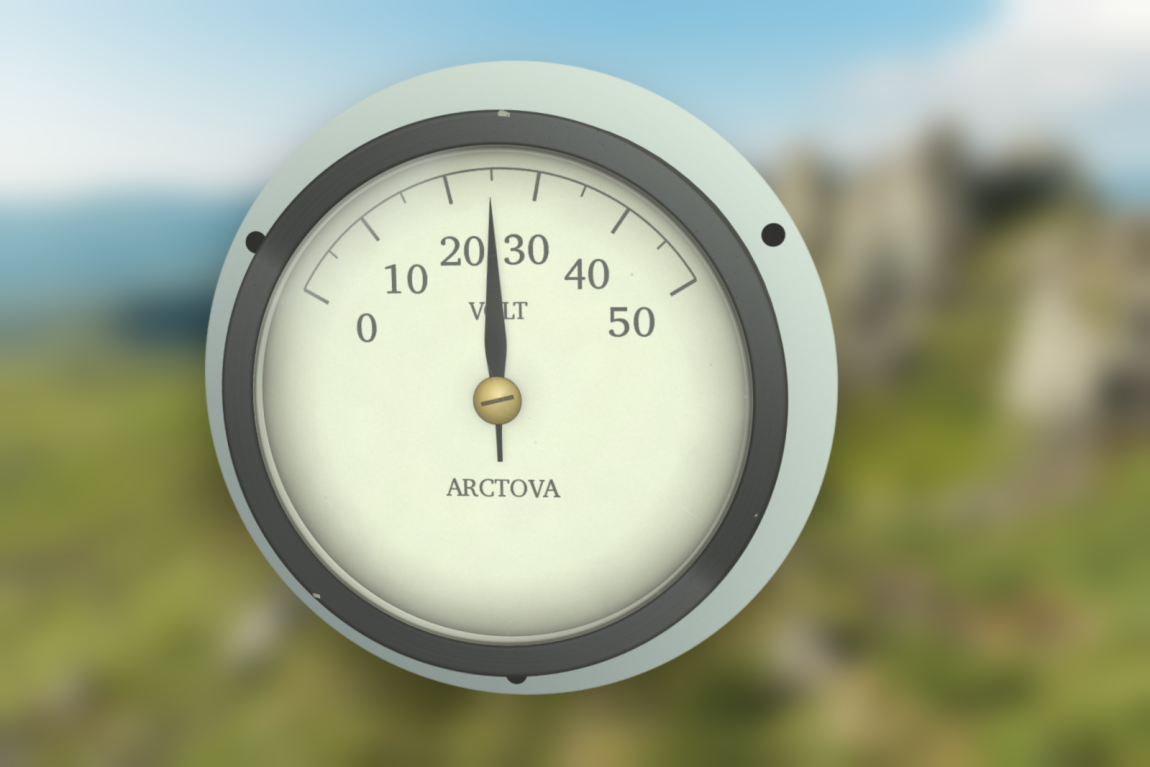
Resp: 25
